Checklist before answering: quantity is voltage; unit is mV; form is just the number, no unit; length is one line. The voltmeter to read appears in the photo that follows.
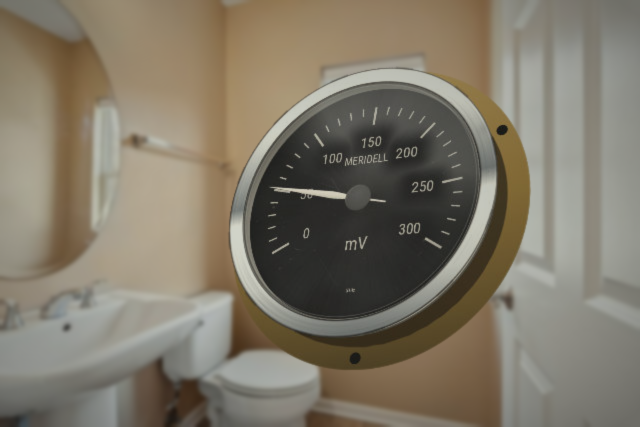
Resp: 50
